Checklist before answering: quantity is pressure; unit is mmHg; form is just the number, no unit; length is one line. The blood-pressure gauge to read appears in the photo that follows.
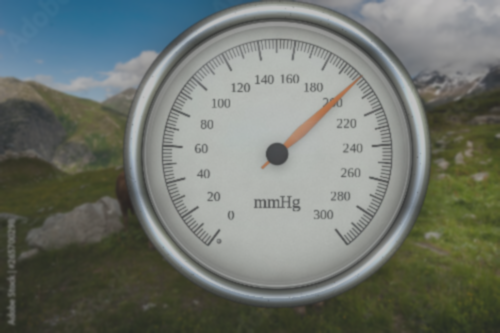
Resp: 200
